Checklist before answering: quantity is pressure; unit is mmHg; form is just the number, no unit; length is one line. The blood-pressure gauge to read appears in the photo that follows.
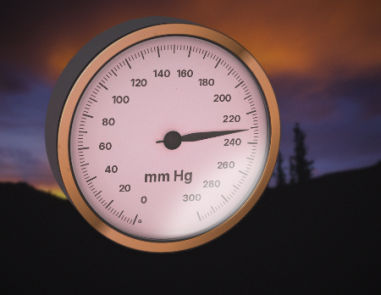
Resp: 230
